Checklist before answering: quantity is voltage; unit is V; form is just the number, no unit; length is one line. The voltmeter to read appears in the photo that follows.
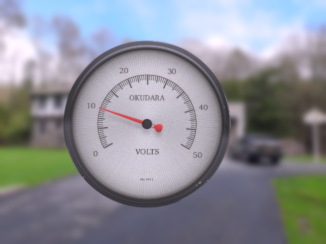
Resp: 10
